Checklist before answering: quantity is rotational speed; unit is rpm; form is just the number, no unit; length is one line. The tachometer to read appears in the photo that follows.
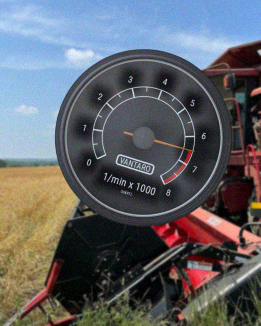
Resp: 6500
